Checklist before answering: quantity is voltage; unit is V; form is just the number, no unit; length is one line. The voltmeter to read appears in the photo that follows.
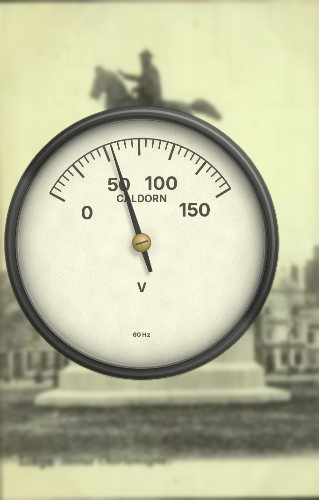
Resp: 55
